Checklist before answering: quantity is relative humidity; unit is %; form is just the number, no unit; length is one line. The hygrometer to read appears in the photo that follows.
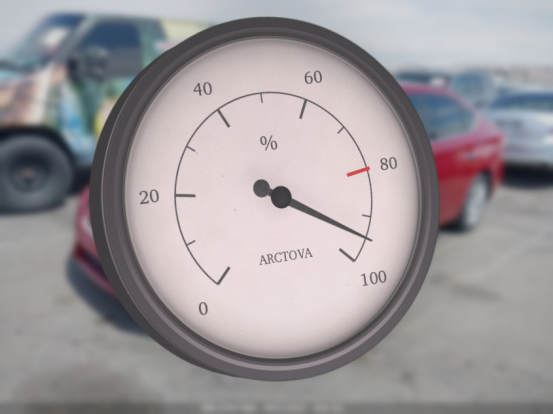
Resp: 95
